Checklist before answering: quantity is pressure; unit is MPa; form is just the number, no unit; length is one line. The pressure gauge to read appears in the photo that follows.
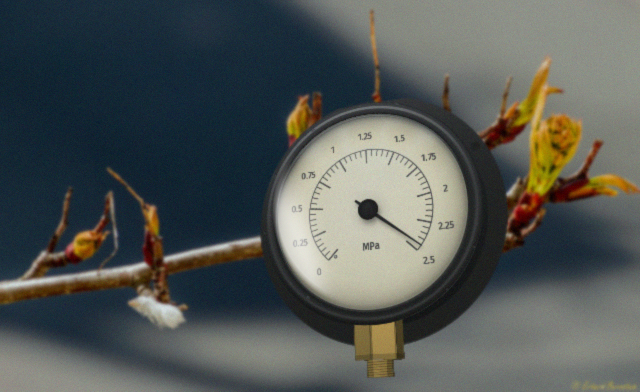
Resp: 2.45
